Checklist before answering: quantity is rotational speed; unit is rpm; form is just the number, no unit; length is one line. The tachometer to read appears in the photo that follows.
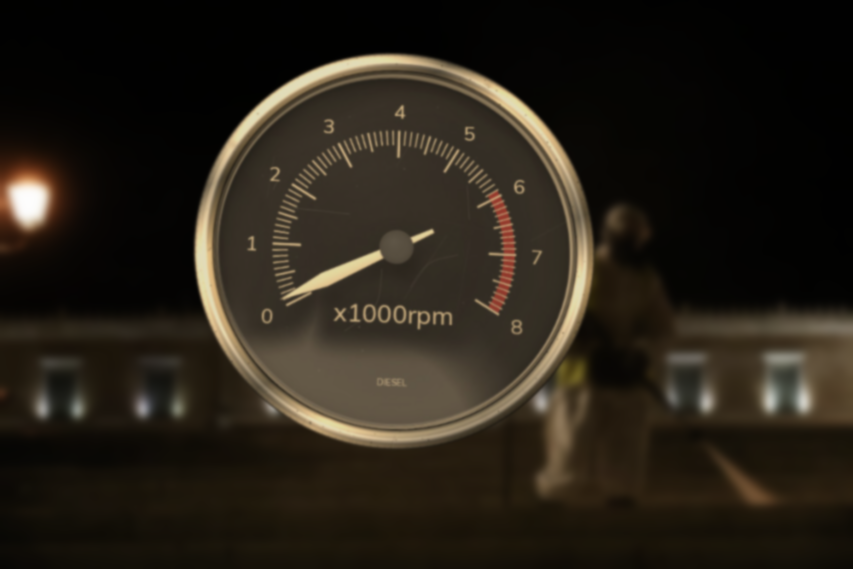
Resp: 100
